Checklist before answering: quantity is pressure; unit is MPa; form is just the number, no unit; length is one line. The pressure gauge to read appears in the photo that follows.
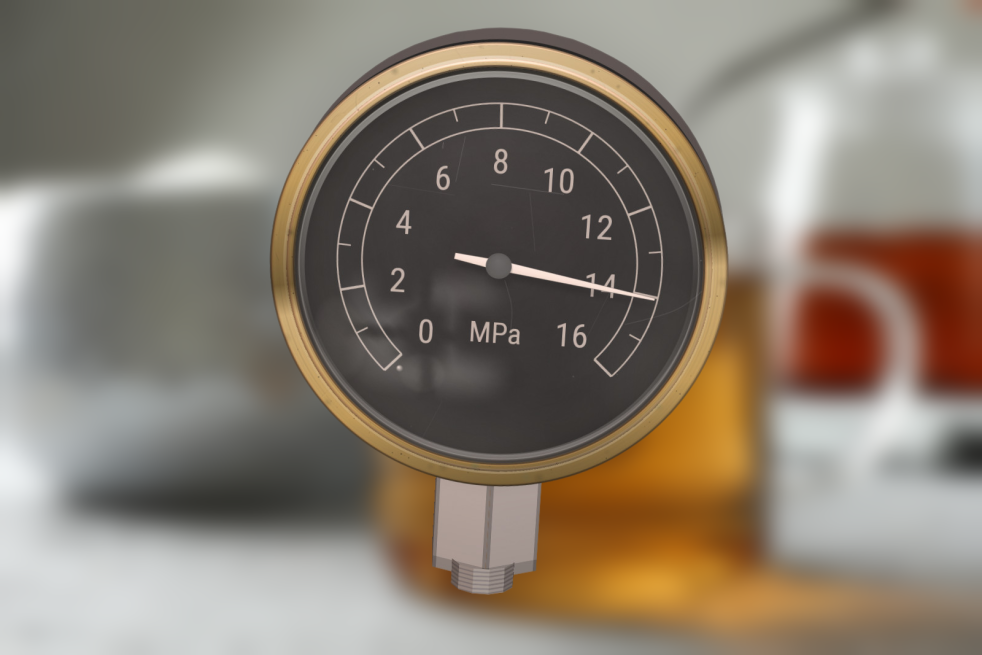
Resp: 14
